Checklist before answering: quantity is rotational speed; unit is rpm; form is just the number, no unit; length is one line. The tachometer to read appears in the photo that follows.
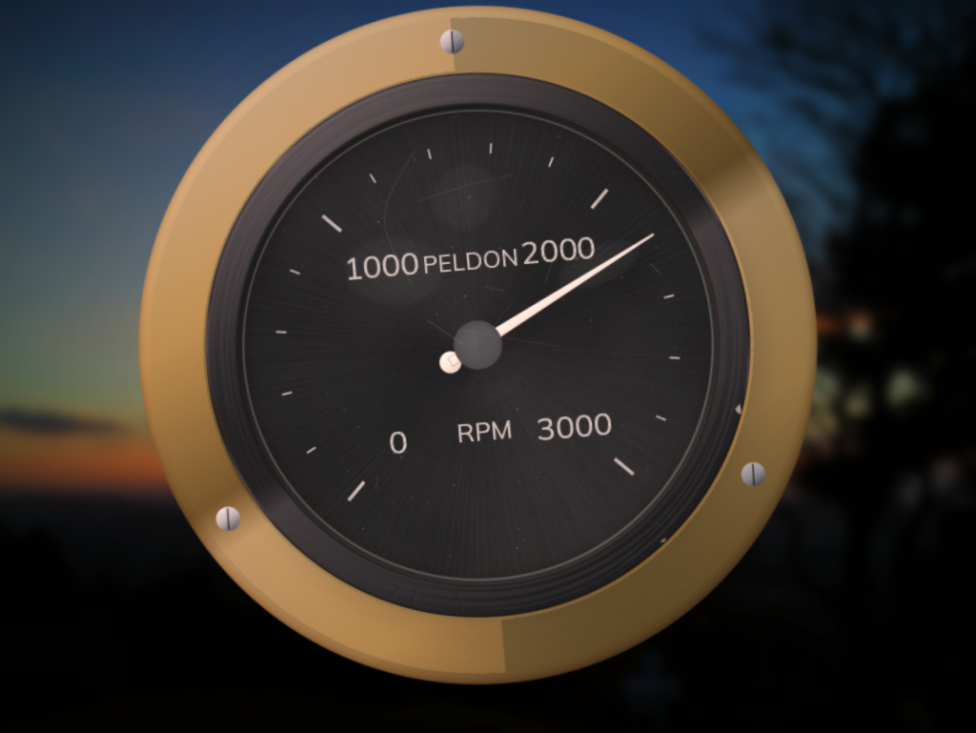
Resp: 2200
